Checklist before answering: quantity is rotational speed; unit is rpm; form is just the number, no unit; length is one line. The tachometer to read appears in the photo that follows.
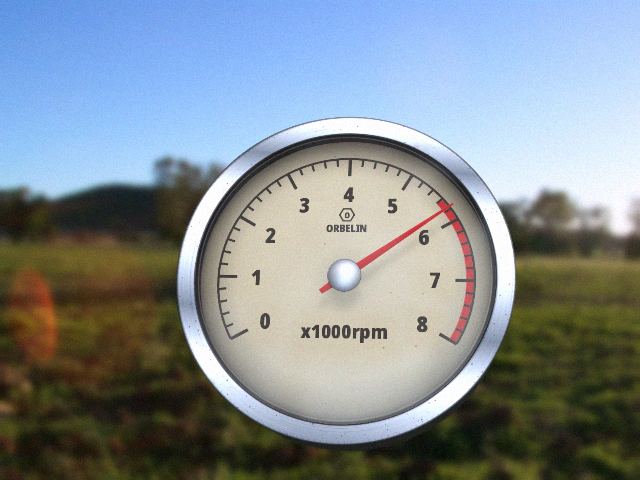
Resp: 5800
